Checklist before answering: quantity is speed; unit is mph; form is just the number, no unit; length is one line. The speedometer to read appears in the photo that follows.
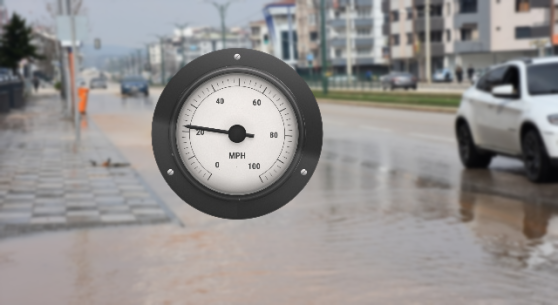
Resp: 22
